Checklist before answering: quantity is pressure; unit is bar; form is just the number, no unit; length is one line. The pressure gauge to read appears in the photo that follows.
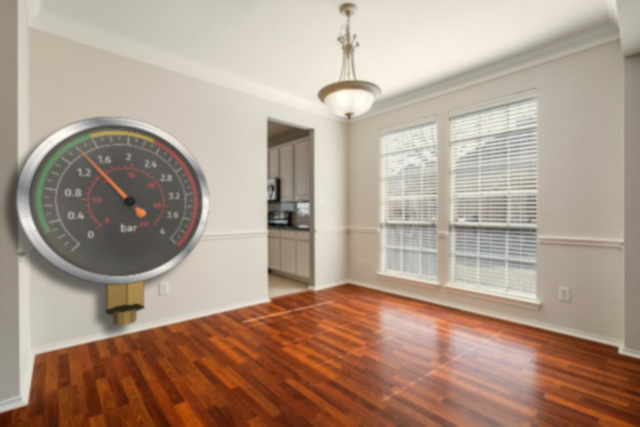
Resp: 1.4
